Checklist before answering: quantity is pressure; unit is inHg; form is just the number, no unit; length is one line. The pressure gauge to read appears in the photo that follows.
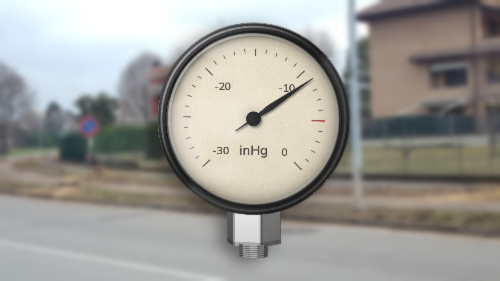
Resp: -9
